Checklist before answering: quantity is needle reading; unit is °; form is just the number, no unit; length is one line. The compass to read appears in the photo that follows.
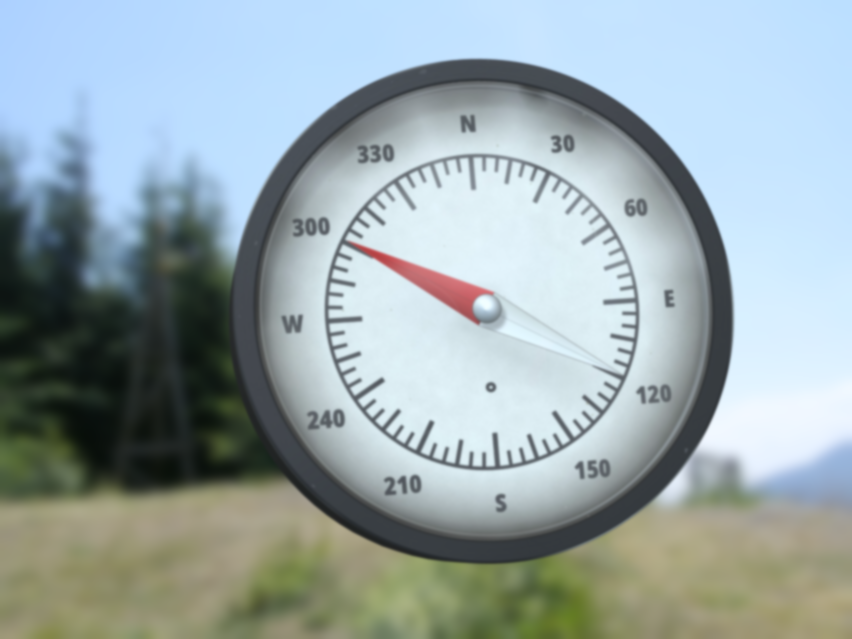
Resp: 300
